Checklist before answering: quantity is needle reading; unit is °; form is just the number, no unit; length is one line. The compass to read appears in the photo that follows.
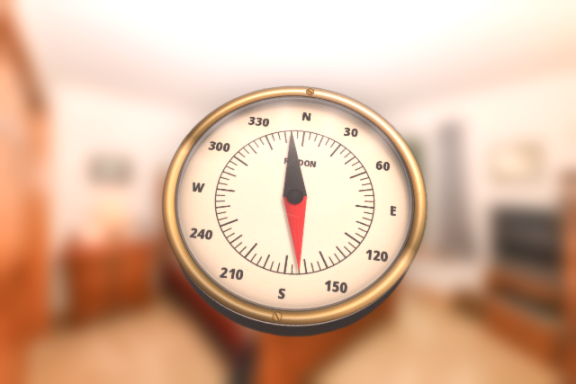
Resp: 170
